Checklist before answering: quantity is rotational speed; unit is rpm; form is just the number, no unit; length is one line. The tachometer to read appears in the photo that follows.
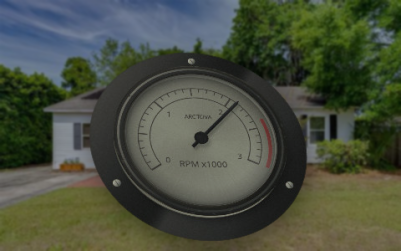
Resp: 2100
